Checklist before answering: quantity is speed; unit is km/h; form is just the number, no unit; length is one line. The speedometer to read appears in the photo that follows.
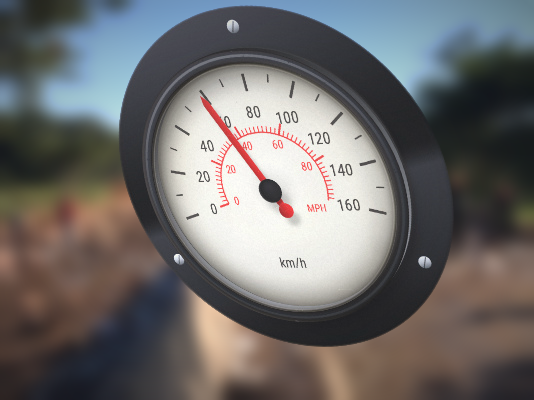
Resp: 60
